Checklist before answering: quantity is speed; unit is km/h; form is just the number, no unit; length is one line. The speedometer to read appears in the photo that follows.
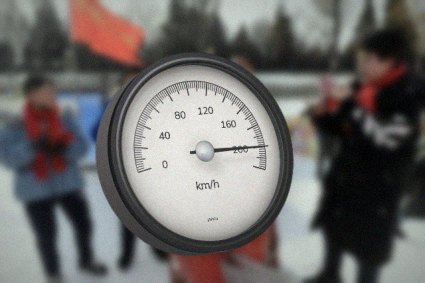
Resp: 200
